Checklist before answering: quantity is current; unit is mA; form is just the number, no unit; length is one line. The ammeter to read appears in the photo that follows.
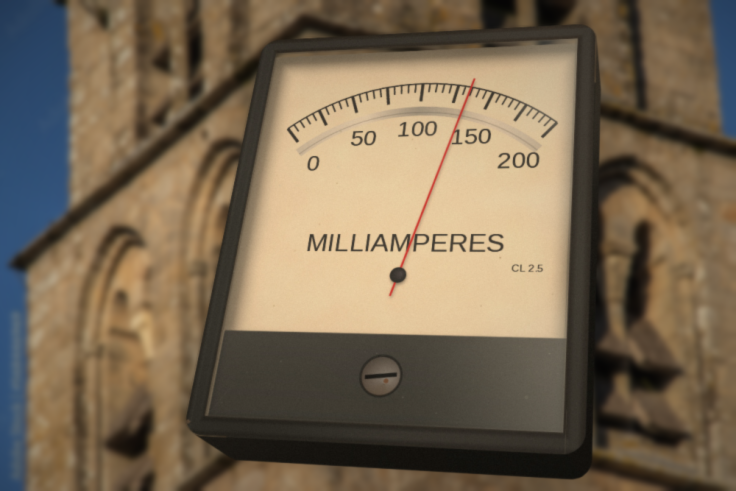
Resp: 135
